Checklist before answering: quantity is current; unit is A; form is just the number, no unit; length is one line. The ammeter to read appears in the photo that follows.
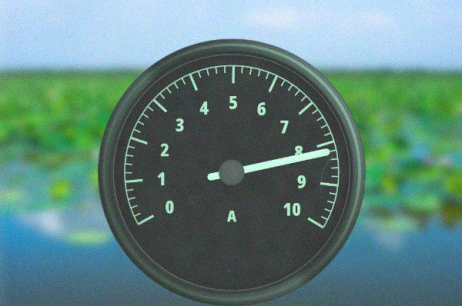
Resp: 8.2
